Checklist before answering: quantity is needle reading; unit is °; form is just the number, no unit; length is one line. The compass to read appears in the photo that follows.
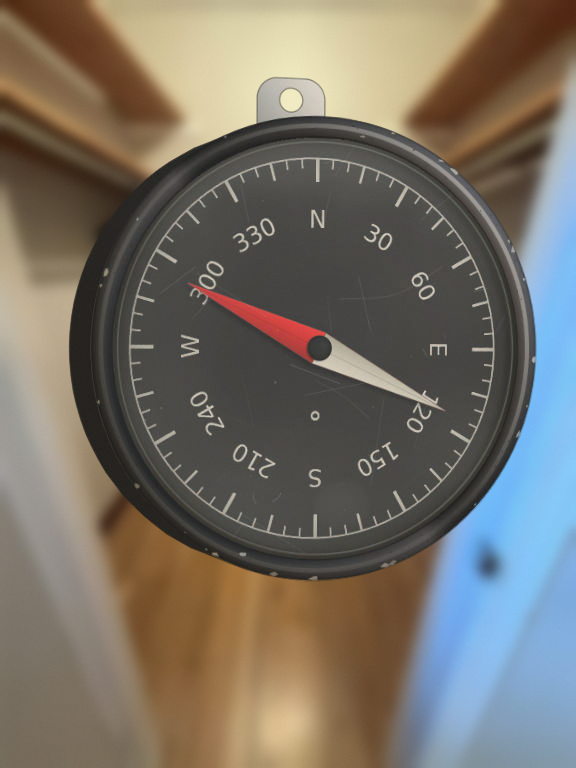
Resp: 295
